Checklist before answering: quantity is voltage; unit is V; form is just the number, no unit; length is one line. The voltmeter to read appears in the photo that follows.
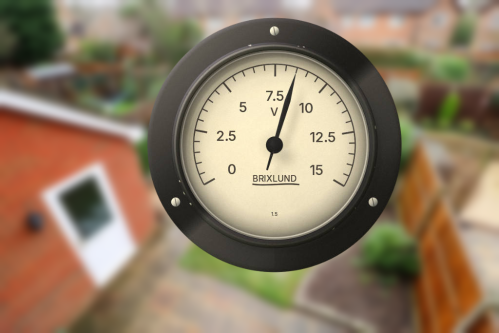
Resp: 8.5
